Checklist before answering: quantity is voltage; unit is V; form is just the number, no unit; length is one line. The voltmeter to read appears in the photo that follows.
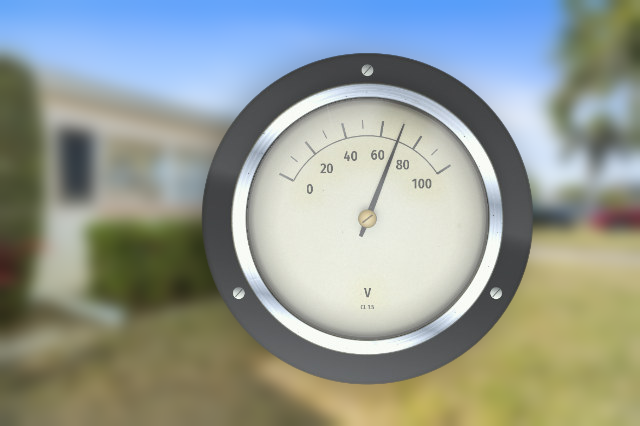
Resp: 70
